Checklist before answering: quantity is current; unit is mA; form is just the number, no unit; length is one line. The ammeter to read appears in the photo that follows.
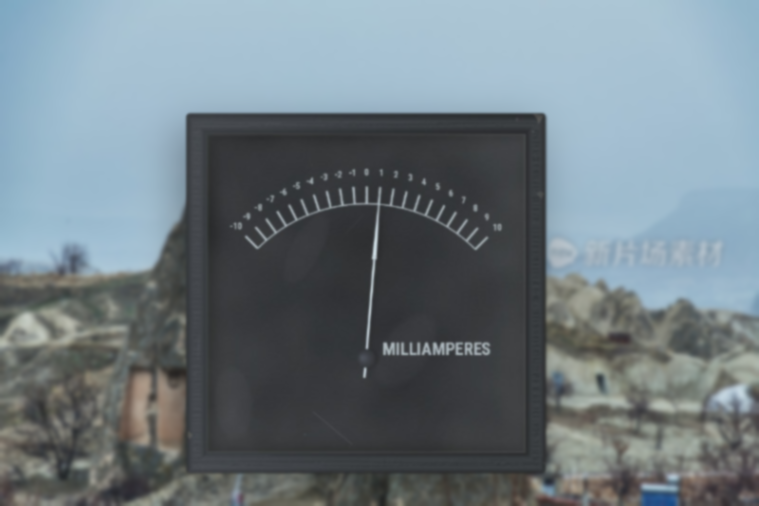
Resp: 1
